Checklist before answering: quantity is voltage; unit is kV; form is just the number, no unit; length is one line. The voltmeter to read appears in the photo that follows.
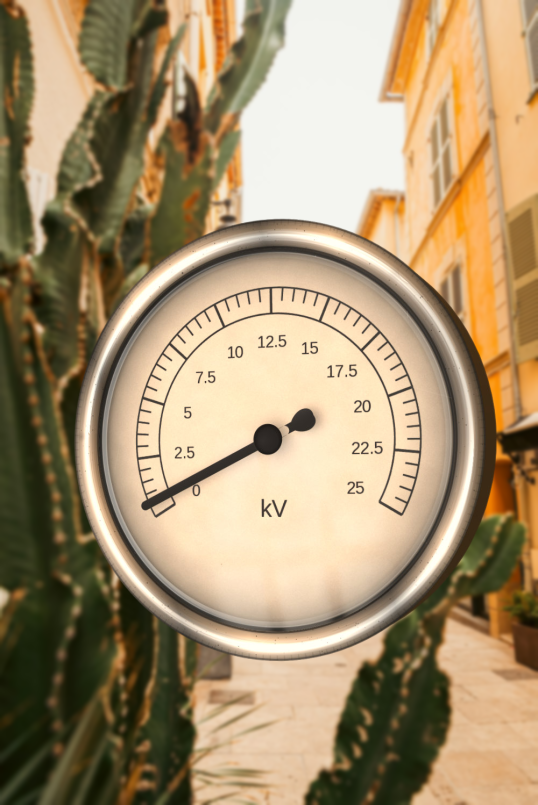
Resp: 0.5
